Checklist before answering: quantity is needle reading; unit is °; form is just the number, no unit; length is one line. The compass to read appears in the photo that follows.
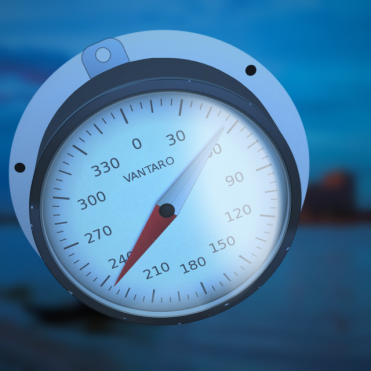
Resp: 235
